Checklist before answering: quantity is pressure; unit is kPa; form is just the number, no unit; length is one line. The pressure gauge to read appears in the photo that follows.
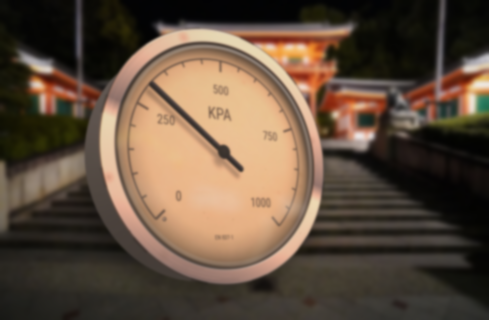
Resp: 300
